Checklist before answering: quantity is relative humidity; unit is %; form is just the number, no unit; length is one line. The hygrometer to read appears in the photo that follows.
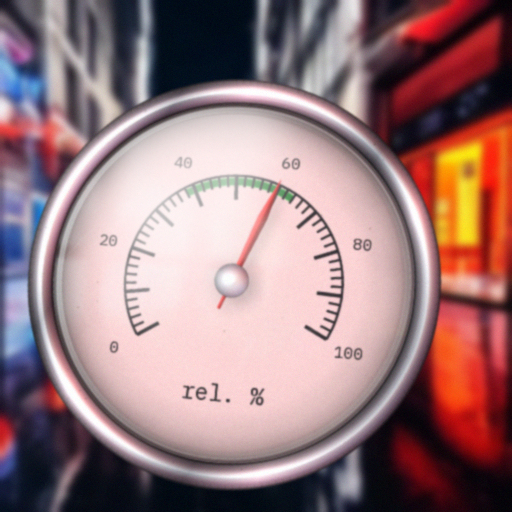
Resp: 60
